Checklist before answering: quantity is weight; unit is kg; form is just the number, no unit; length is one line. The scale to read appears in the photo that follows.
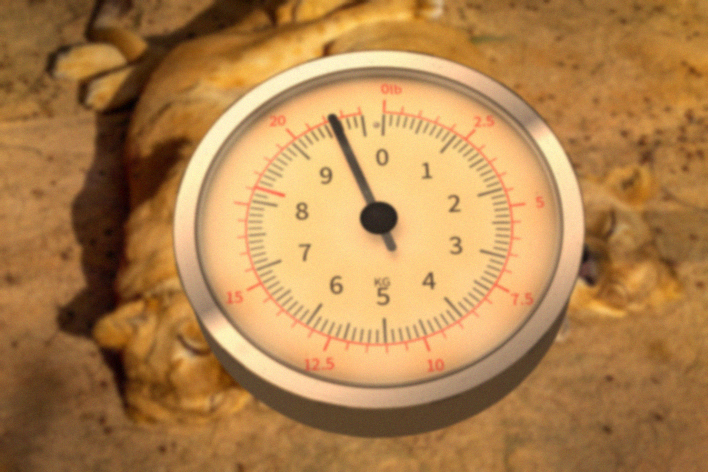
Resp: 9.6
